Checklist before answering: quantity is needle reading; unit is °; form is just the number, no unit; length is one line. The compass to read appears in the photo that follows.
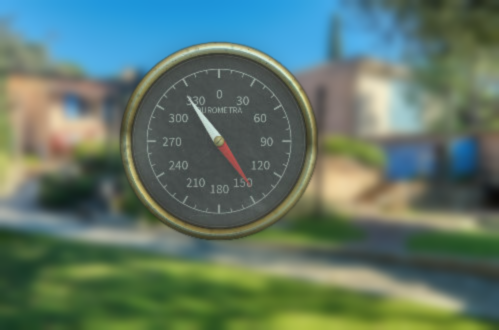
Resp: 145
